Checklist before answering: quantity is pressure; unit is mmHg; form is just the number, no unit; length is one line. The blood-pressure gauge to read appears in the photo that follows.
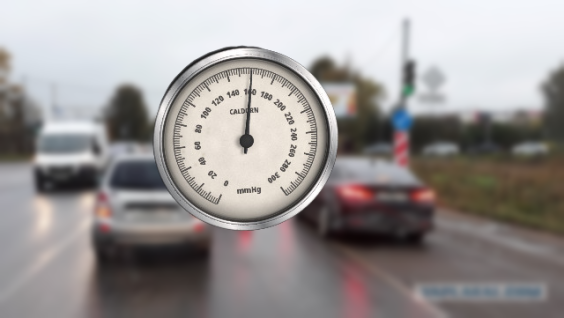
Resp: 160
